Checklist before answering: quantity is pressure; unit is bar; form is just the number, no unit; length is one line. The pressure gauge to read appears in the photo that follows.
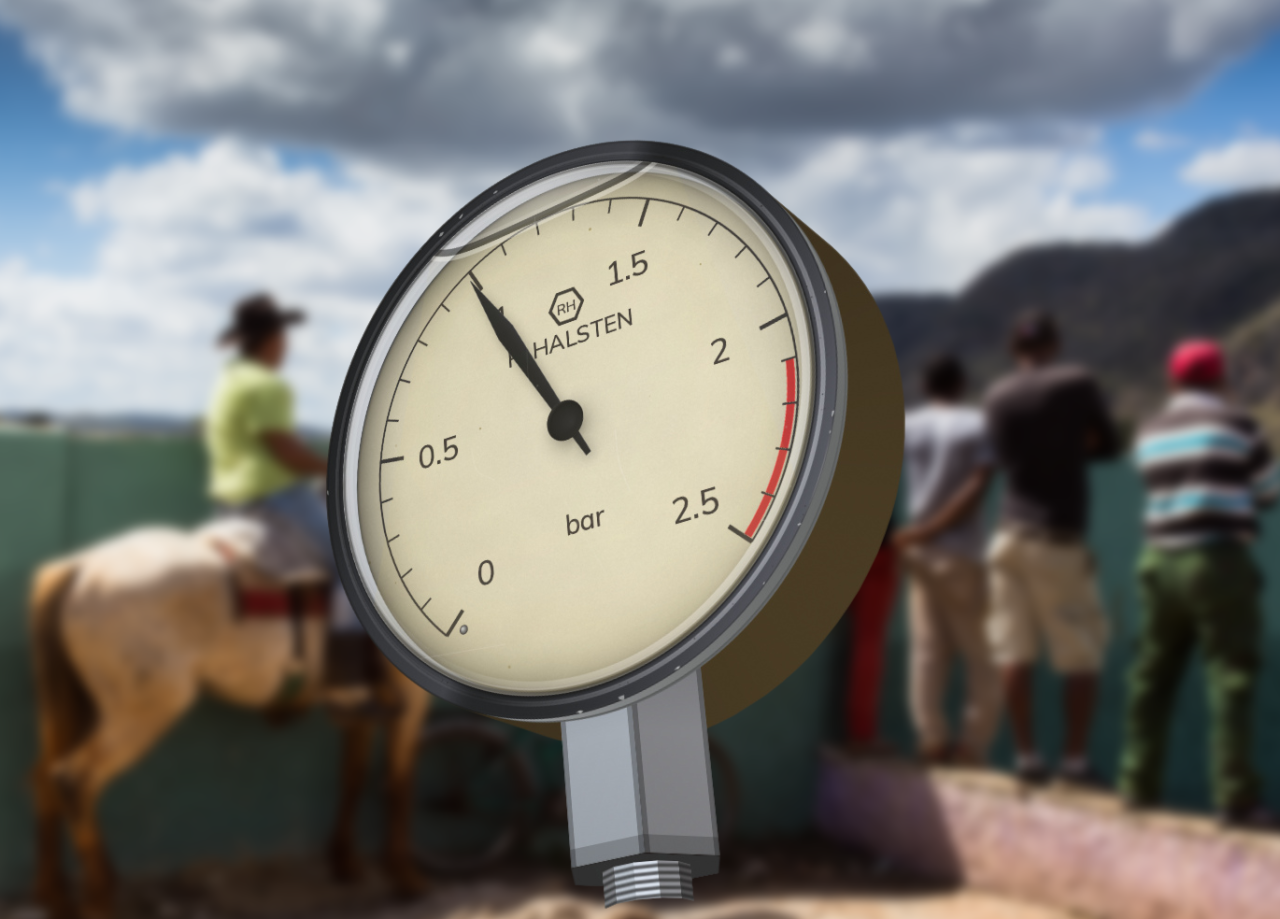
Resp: 1
